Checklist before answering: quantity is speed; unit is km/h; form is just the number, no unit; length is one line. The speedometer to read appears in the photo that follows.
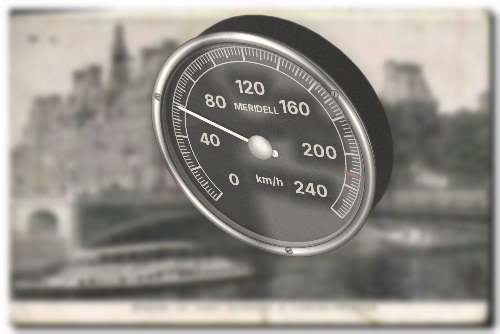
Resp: 60
